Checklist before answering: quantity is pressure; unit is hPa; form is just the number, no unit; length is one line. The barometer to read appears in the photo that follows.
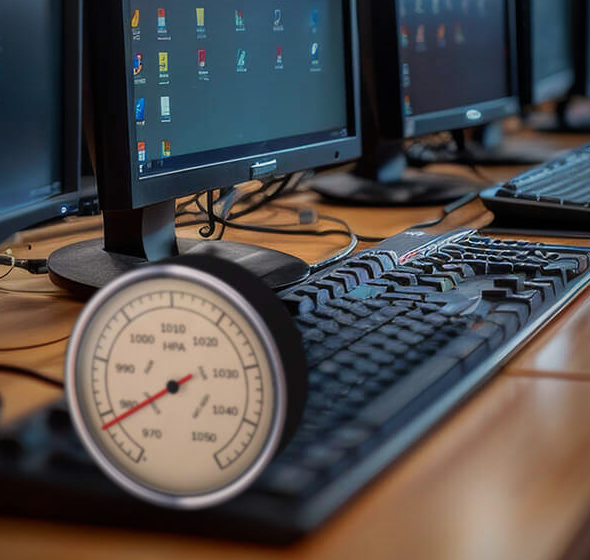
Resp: 978
